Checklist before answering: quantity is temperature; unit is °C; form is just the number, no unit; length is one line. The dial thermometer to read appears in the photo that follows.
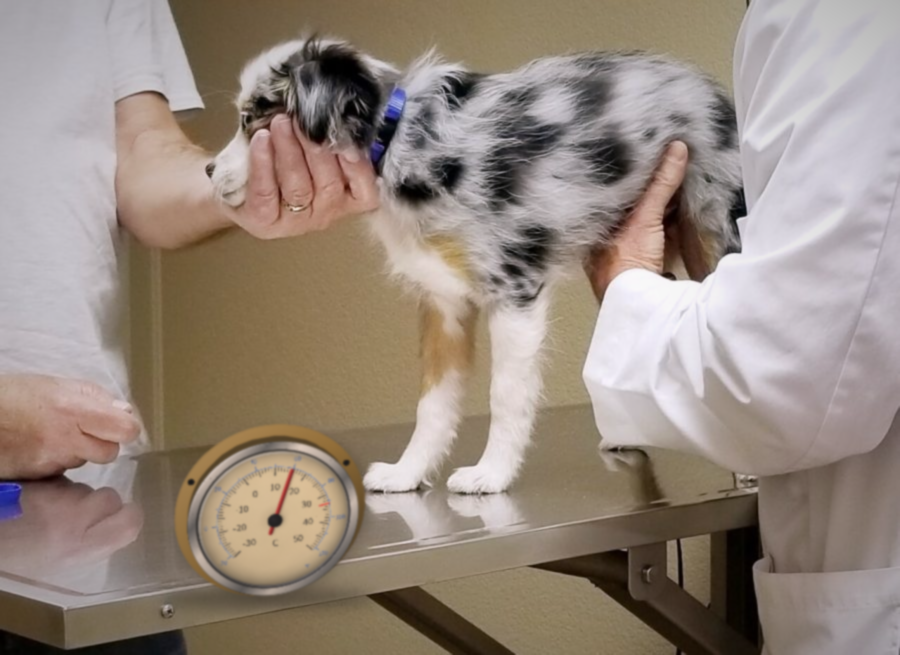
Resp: 15
